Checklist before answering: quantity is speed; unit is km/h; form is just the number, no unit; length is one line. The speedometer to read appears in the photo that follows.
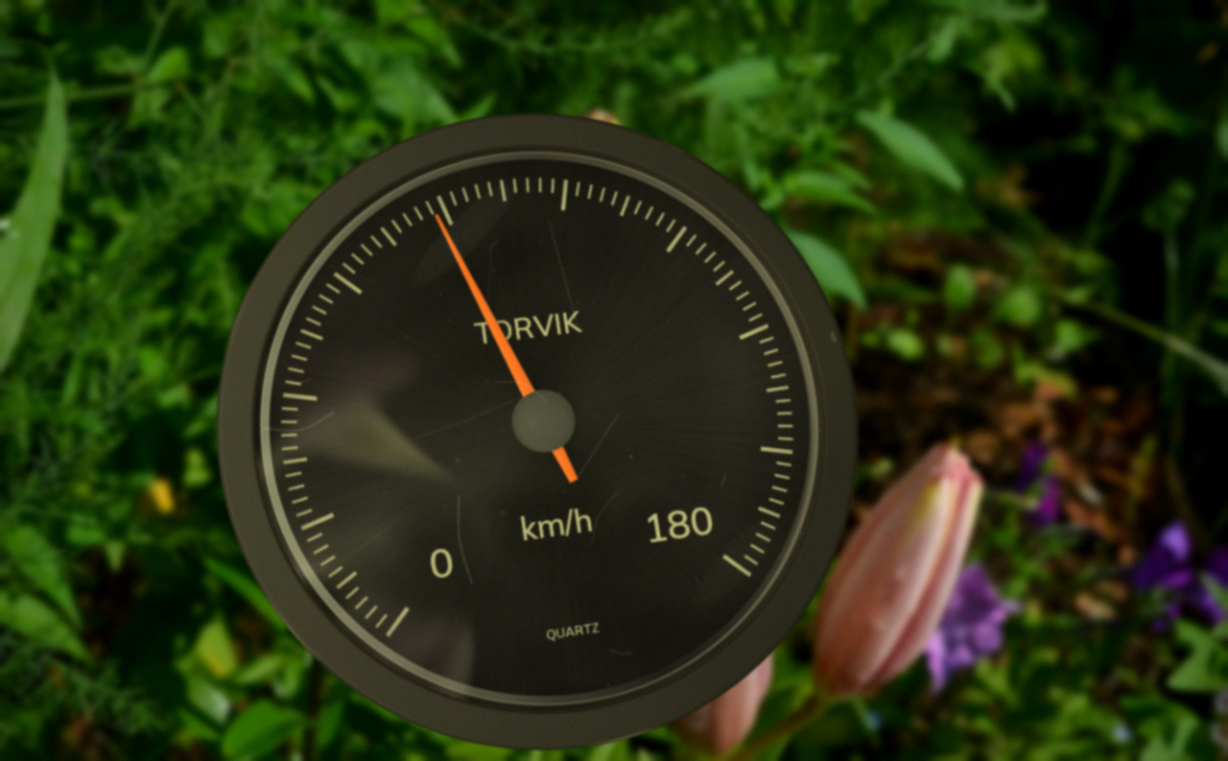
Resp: 78
